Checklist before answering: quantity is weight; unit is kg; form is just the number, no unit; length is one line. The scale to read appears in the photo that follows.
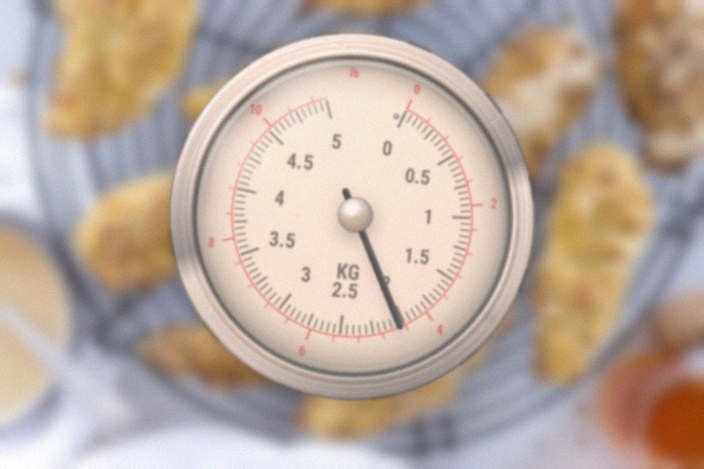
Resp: 2.05
